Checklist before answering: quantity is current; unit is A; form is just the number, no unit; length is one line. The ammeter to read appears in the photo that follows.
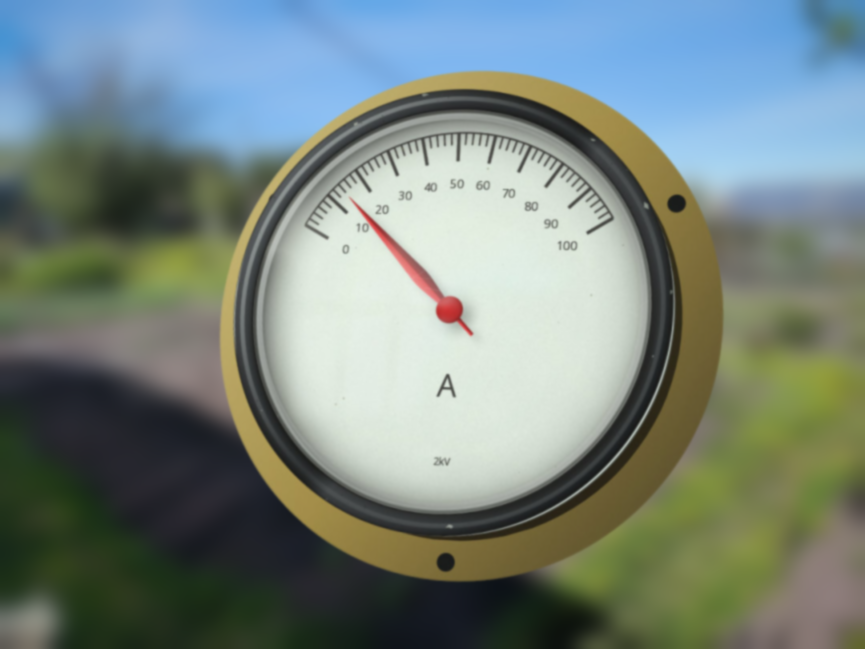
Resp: 14
